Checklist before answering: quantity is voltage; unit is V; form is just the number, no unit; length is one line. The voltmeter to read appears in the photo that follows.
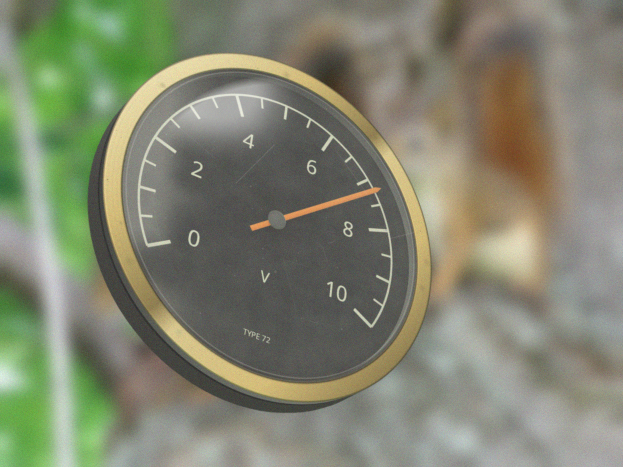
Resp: 7.25
